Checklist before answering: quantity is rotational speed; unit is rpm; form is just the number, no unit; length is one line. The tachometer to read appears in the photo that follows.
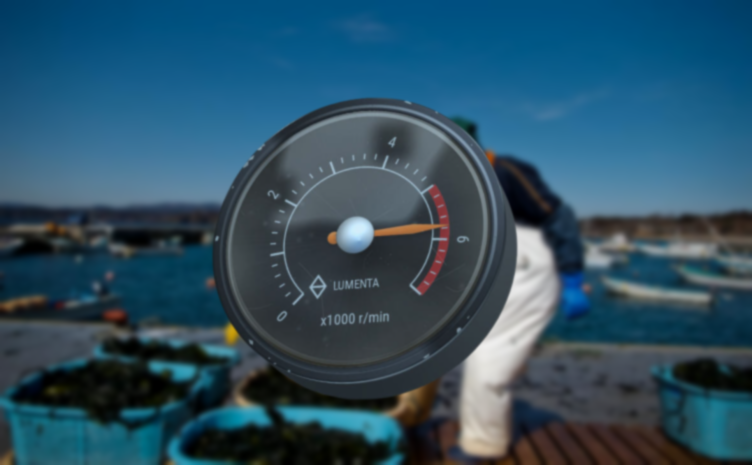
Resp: 5800
